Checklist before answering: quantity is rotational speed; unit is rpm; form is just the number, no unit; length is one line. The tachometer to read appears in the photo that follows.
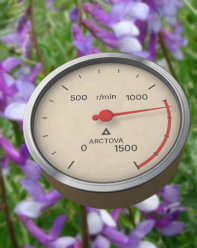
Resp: 1150
